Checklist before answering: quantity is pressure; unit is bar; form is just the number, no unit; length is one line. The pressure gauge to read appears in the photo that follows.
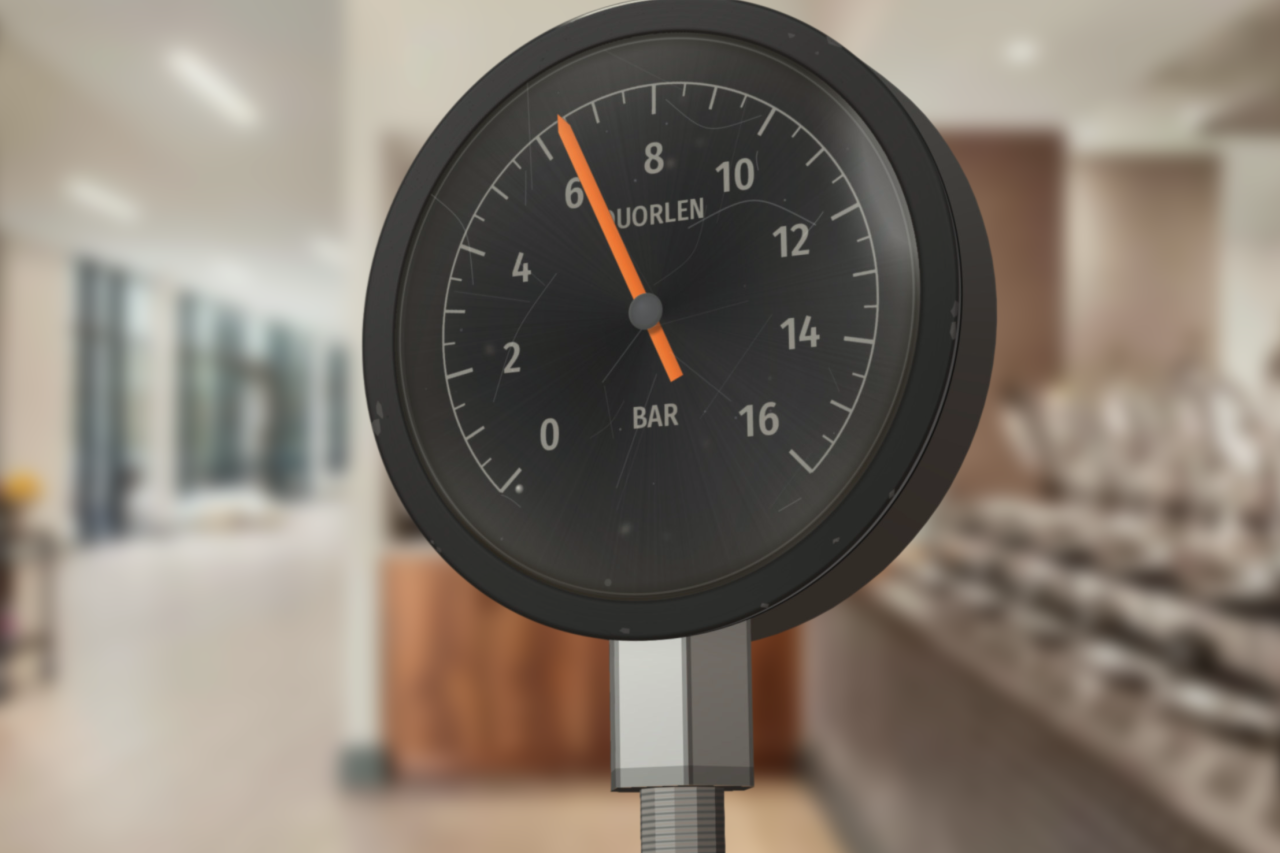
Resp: 6.5
